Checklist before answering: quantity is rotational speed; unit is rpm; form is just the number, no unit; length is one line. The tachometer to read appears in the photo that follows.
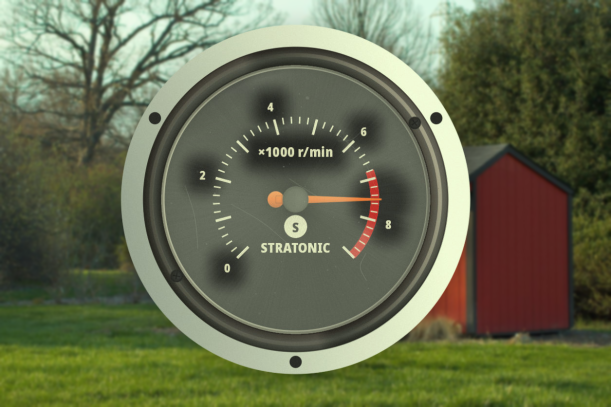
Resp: 7500
